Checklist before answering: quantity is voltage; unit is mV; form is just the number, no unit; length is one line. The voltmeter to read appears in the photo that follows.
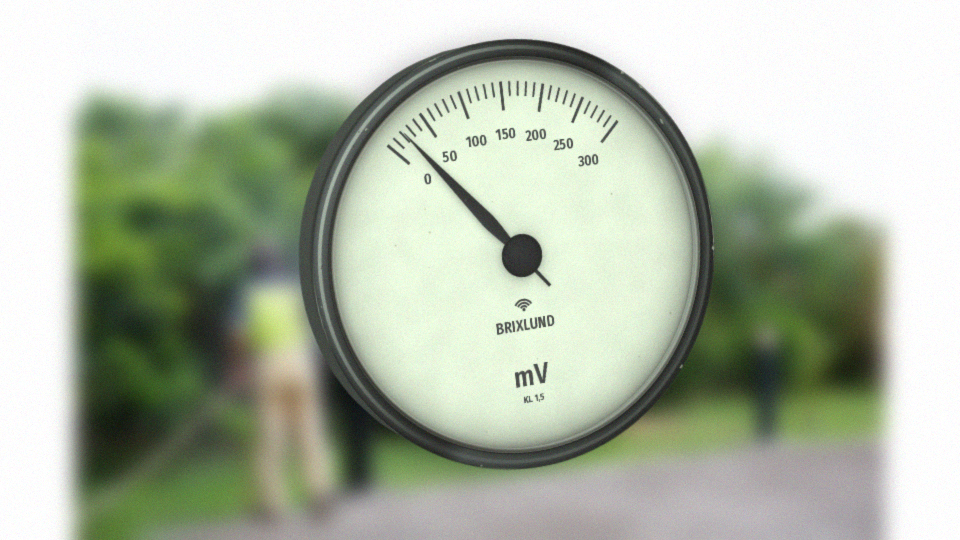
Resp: 20
